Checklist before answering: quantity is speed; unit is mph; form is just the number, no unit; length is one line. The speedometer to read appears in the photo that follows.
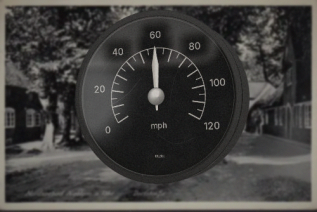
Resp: 60
